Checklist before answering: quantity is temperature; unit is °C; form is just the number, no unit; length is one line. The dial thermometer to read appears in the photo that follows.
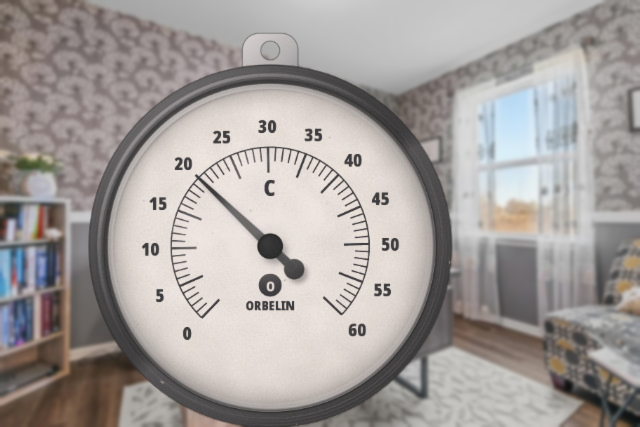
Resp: 20
